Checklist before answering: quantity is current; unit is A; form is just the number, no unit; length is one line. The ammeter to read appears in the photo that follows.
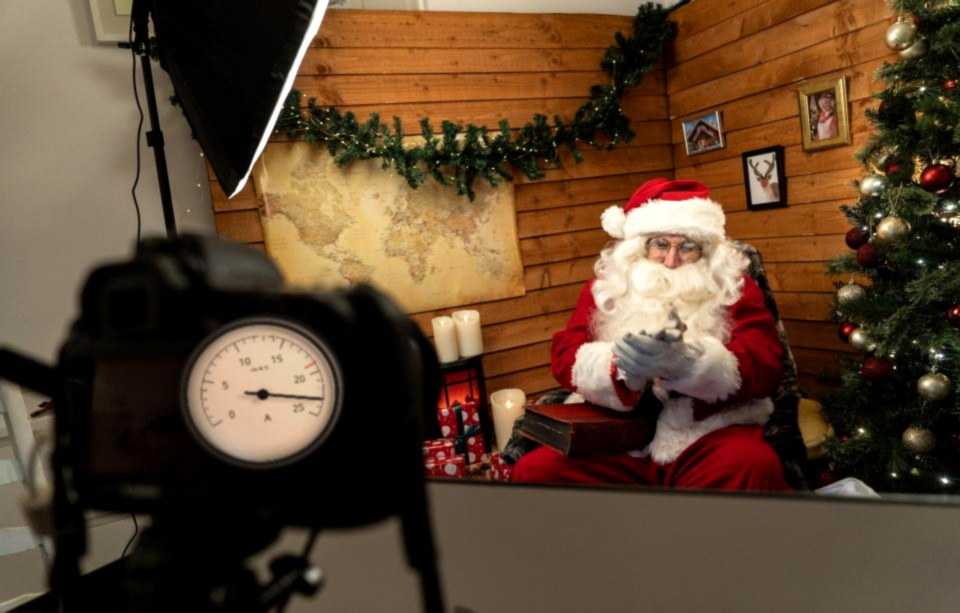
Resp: 23
